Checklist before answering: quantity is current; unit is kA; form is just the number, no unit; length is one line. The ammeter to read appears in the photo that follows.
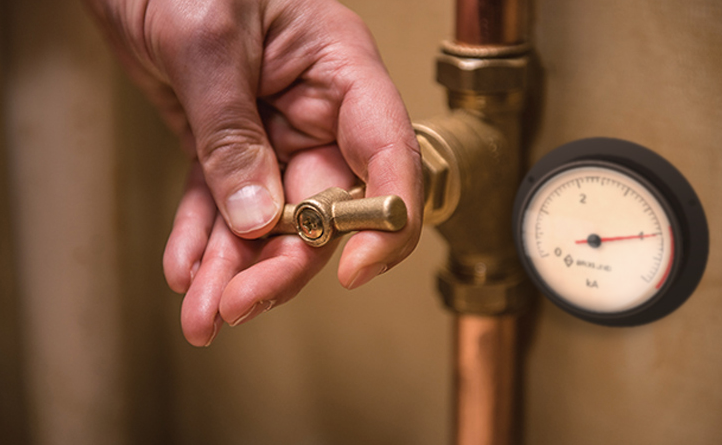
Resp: 4
